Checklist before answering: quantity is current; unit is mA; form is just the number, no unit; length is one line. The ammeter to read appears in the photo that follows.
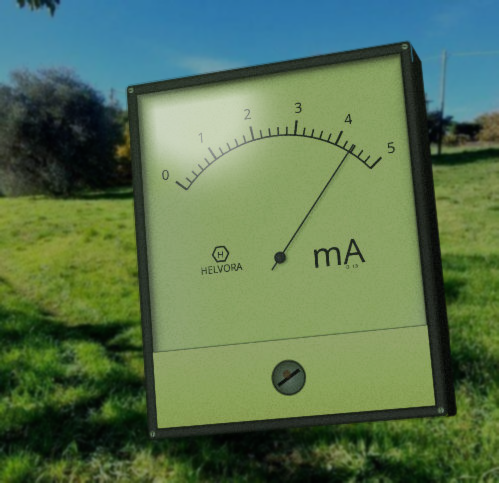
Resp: 4.4
